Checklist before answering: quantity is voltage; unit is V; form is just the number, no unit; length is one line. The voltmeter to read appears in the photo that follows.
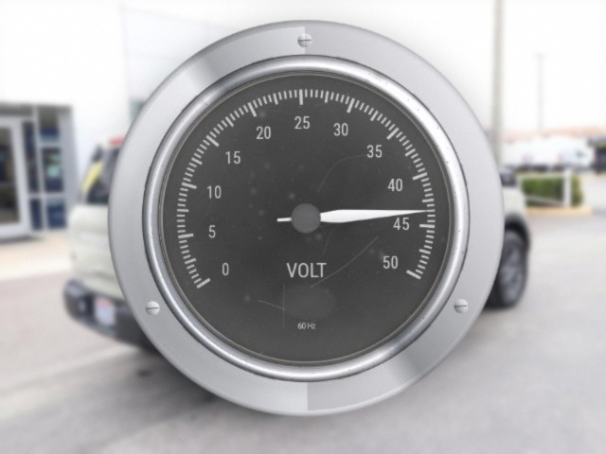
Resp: 43.5
